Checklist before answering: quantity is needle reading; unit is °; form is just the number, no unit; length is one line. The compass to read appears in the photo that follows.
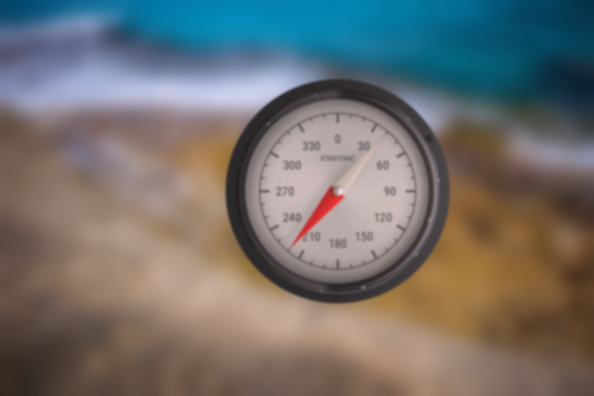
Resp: 220
